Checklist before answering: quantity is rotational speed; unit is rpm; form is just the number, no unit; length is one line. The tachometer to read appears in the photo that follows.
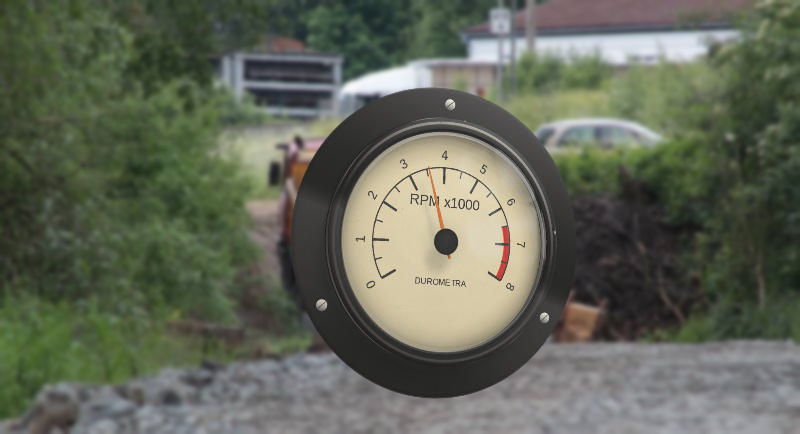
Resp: 3500
